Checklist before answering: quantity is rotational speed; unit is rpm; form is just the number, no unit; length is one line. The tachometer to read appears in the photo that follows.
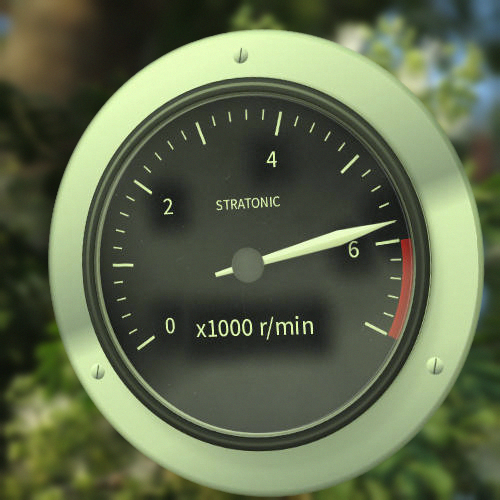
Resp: 5800
